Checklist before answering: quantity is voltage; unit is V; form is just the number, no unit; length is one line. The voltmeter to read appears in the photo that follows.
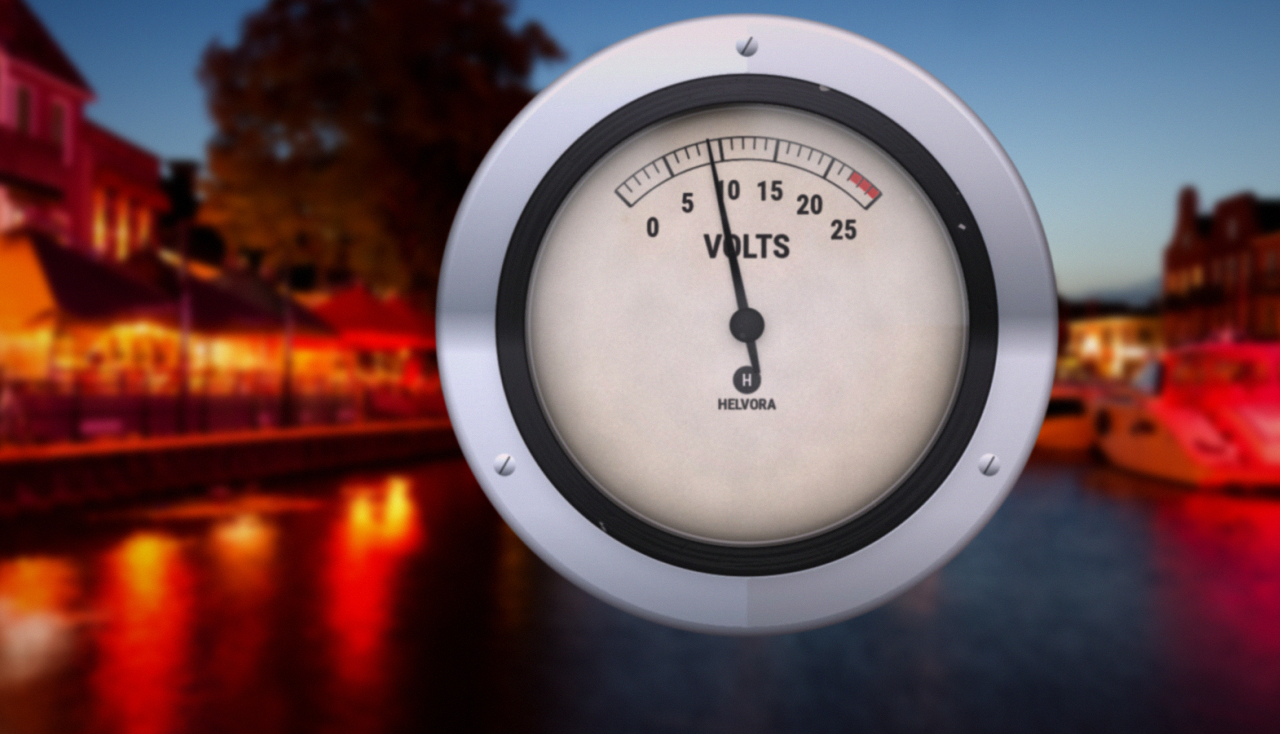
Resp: 9
